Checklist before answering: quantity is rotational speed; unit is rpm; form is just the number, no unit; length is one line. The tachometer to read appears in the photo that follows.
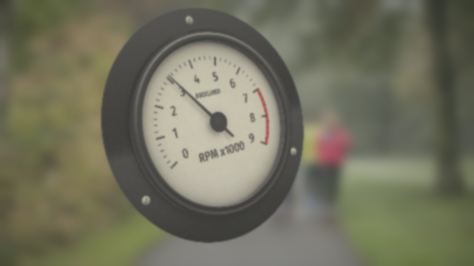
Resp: 3000
